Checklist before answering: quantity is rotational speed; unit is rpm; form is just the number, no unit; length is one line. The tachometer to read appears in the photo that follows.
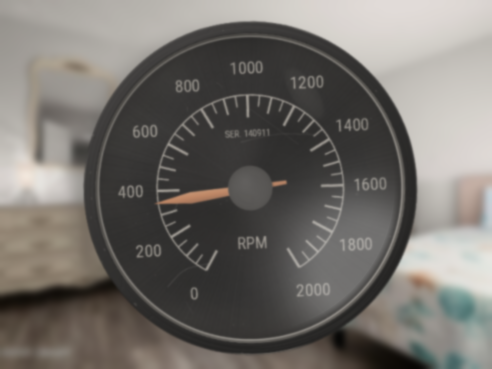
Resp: 350
